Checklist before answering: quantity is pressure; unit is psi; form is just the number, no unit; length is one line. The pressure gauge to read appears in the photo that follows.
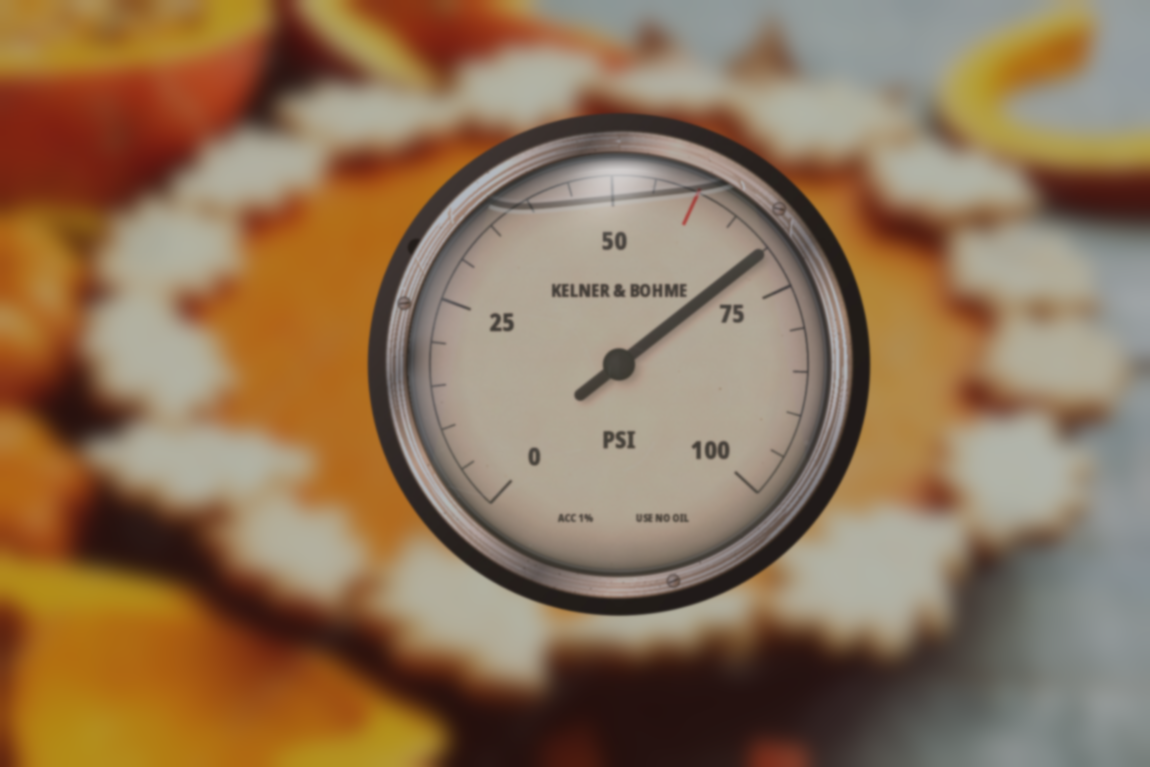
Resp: 70
